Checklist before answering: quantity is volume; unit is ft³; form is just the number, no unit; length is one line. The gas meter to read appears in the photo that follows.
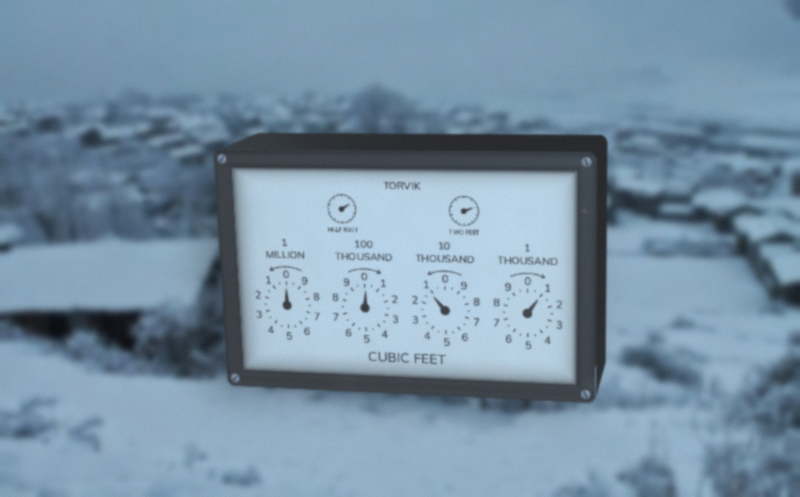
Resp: 1100
